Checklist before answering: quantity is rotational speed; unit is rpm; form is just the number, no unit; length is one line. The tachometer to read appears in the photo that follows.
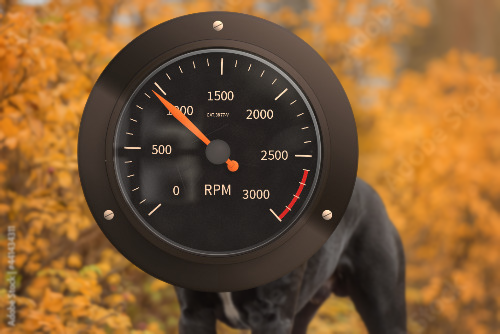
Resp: 950
